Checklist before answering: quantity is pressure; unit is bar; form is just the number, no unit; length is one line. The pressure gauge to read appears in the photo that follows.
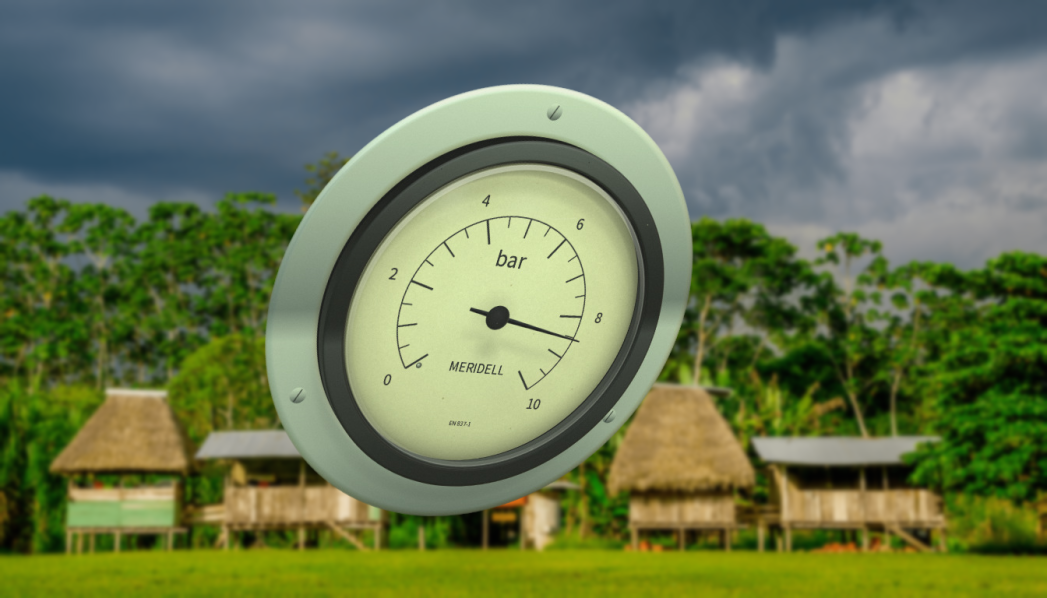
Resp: 8.5
